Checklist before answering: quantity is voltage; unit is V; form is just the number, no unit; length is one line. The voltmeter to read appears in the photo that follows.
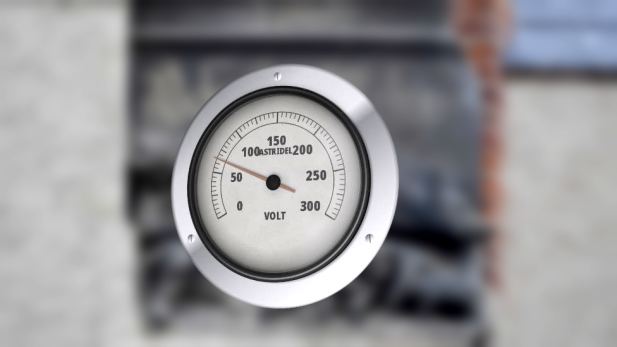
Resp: 65
